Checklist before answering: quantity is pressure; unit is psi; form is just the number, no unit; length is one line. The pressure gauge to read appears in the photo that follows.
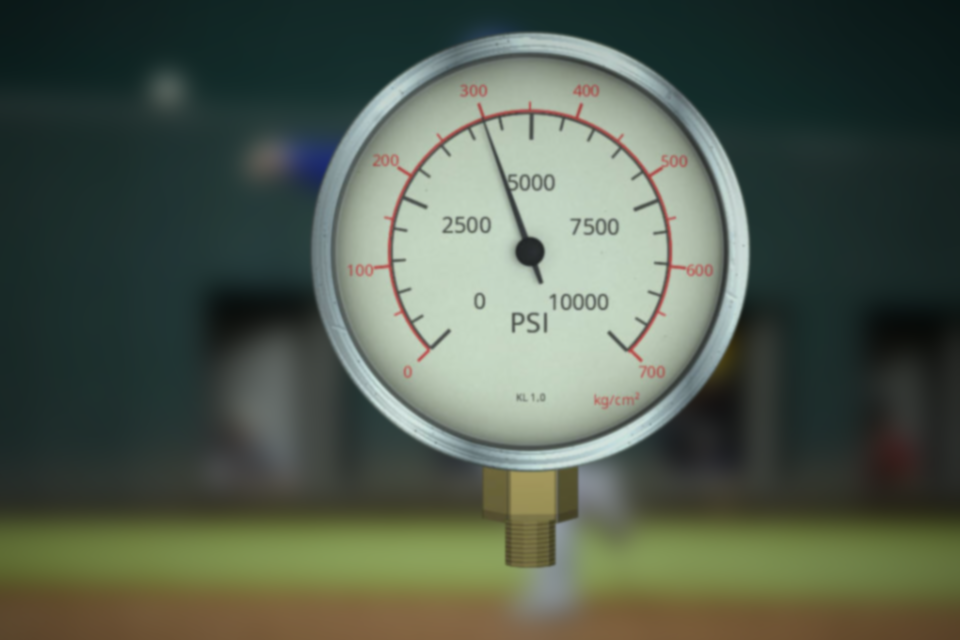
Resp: 4250
